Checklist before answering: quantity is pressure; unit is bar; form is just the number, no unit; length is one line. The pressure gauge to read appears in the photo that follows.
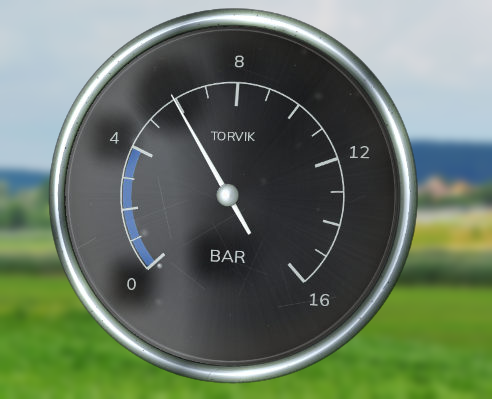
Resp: 6
